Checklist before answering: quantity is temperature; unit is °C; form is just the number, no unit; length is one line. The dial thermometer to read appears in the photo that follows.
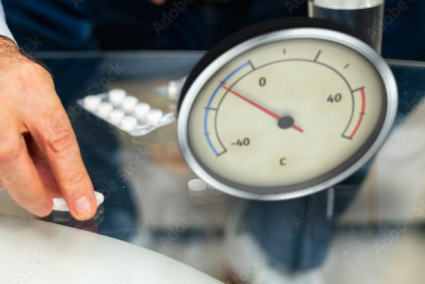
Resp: -10
